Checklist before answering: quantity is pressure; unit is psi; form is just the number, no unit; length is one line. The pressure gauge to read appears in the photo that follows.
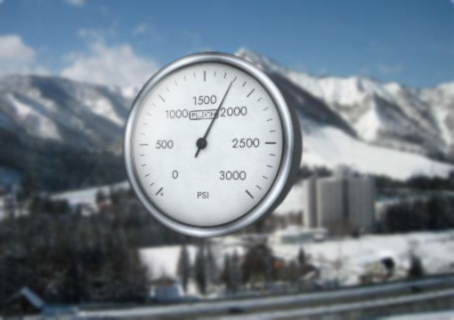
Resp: 1800
